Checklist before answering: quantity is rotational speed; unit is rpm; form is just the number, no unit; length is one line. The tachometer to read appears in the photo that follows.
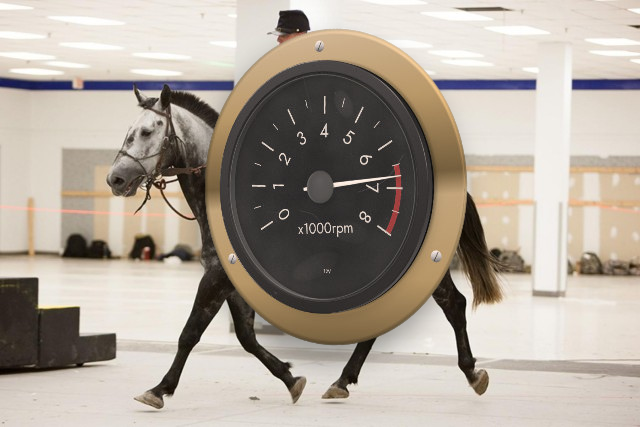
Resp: 6750
